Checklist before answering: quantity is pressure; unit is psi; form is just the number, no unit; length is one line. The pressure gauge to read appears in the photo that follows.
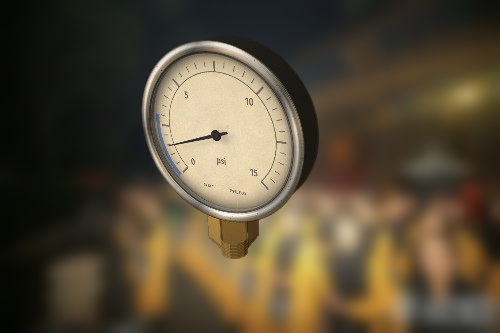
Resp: 1.5
